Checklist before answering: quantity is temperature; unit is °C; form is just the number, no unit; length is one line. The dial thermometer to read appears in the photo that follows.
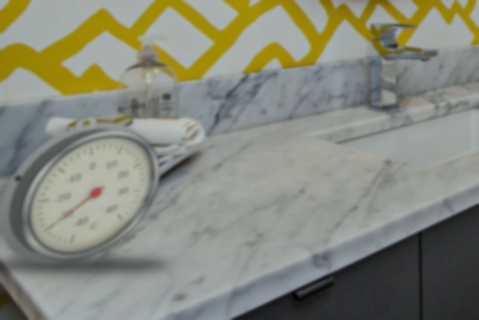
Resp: -30
